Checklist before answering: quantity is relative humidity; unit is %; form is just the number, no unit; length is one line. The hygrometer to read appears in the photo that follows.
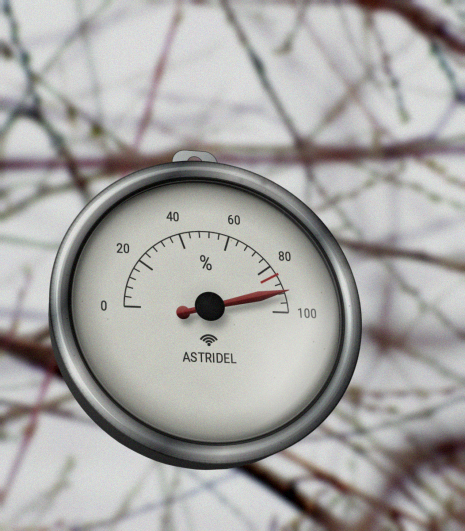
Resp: 92
